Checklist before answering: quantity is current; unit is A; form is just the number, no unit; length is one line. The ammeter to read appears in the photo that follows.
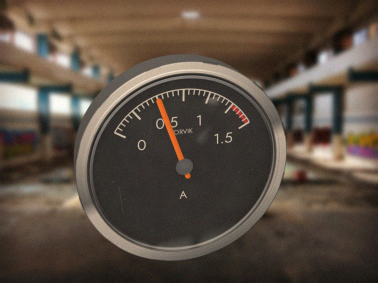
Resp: 0.5
